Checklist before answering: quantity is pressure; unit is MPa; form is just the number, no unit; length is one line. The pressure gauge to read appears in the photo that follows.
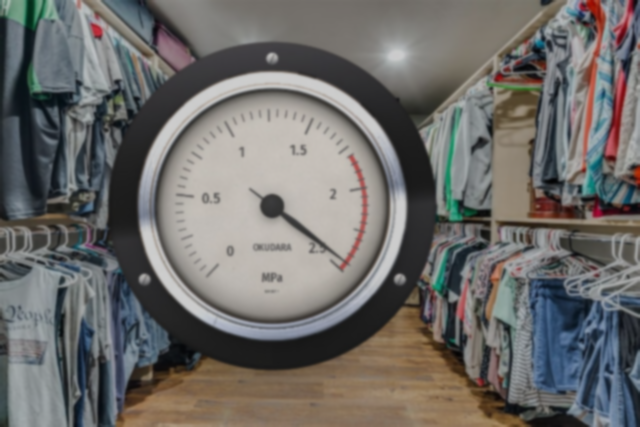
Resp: 2.45
